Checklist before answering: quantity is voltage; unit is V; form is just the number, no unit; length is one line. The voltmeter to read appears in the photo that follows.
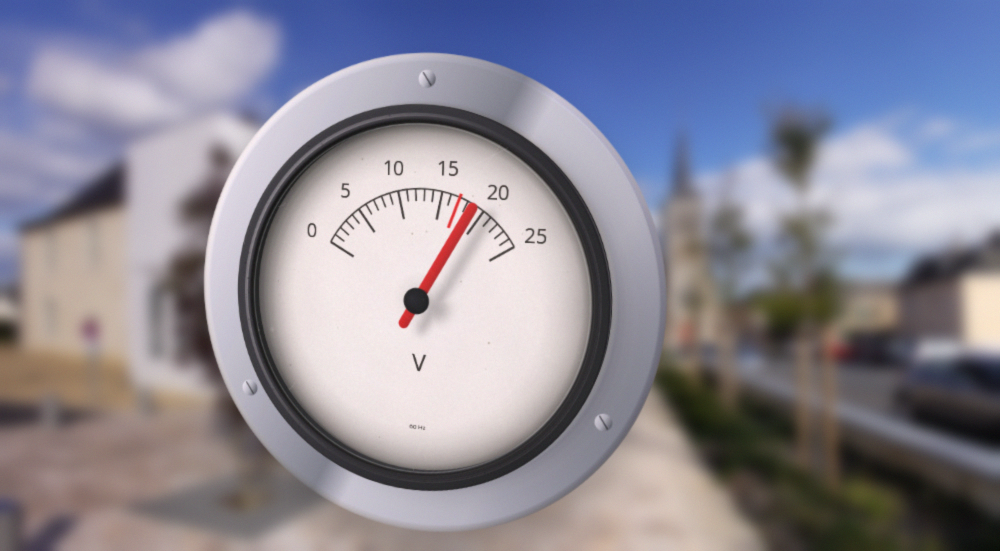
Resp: 19
